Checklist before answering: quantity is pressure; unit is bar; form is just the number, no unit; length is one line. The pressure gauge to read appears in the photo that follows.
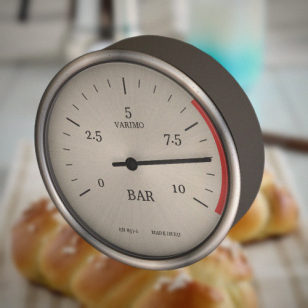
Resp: 8.5
